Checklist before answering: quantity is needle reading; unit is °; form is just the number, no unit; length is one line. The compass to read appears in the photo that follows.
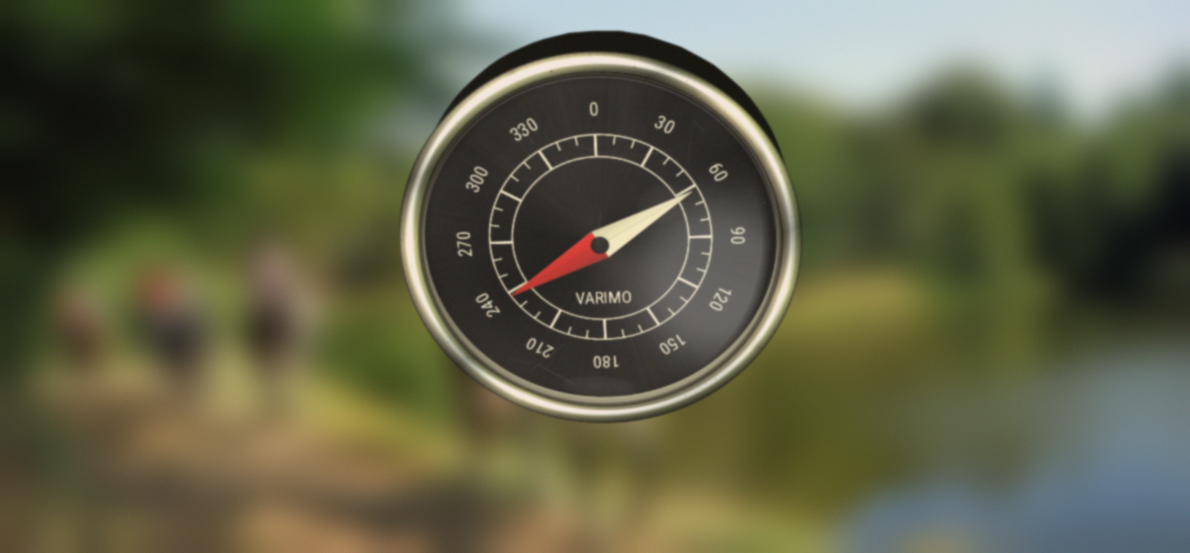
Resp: 240
